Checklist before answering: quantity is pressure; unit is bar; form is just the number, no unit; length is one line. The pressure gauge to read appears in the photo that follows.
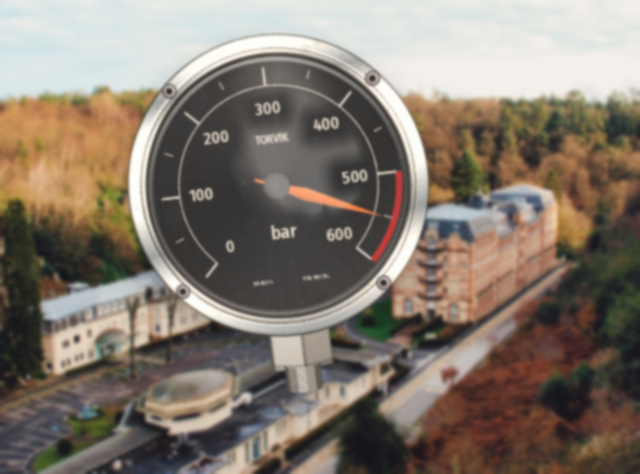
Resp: 550
